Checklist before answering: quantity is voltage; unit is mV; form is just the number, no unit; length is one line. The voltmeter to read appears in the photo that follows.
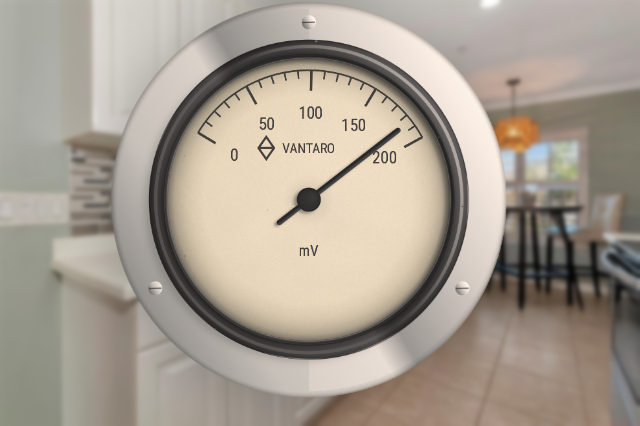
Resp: 185
